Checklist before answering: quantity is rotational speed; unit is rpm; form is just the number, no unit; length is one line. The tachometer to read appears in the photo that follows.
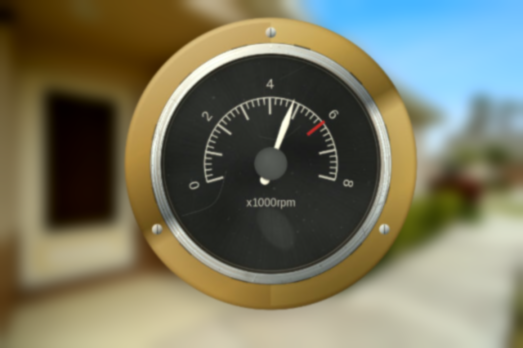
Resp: 4800
